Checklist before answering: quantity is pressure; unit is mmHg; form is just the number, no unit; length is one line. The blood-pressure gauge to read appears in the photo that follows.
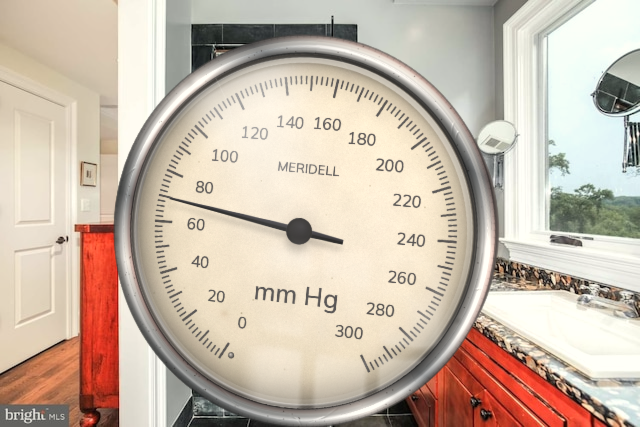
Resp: 70
